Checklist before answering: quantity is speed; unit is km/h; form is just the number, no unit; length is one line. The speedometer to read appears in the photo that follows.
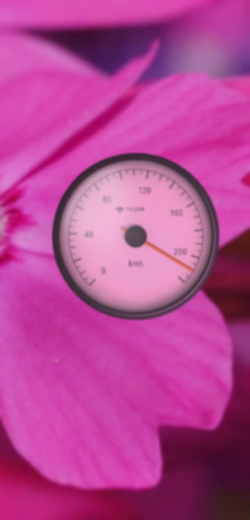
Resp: 210
